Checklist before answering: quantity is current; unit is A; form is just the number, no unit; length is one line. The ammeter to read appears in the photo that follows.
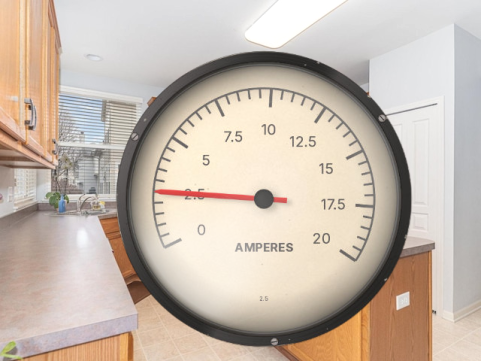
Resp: 2.5
